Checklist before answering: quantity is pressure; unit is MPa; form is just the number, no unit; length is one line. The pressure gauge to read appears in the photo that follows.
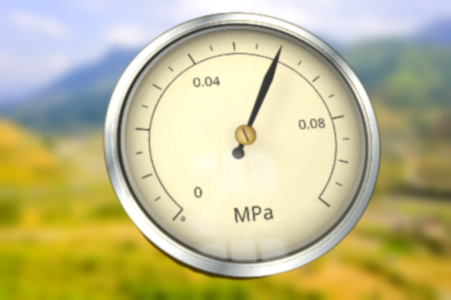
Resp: 0.06
